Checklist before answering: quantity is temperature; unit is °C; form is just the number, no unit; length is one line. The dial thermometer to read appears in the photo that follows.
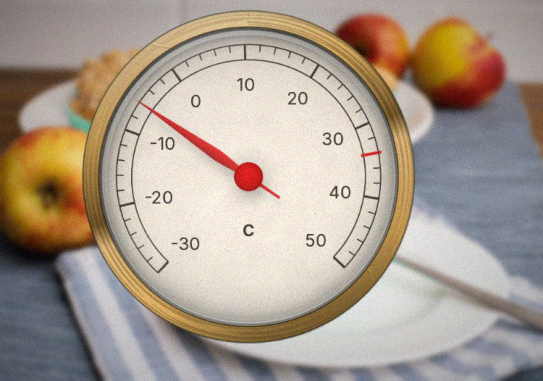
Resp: -6
